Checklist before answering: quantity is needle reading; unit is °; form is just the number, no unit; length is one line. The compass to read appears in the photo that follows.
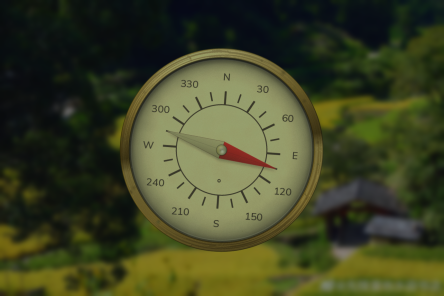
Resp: 105
